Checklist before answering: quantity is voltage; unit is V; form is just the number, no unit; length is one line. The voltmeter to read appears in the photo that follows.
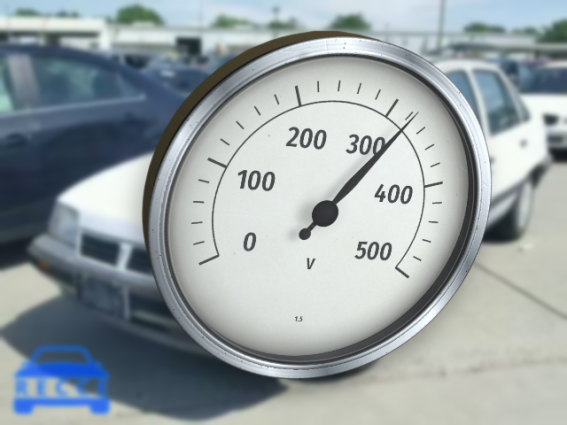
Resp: 320
